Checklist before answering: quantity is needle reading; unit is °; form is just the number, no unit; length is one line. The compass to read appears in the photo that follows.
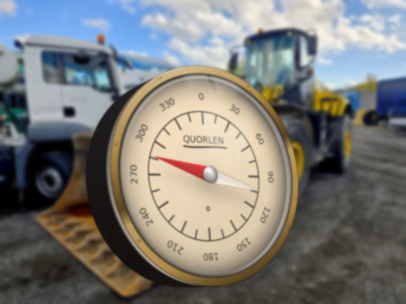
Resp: 285
